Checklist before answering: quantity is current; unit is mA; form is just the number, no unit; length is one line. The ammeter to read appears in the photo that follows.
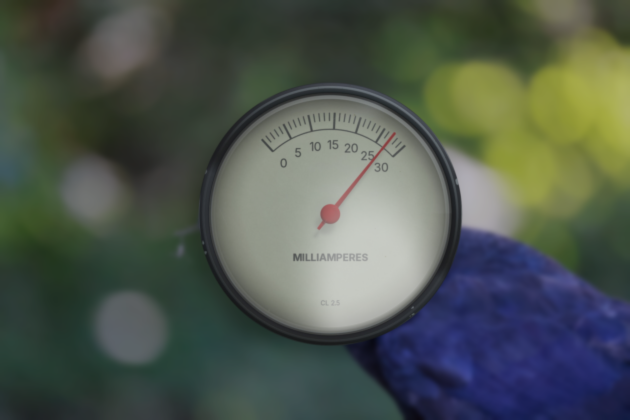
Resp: 27
